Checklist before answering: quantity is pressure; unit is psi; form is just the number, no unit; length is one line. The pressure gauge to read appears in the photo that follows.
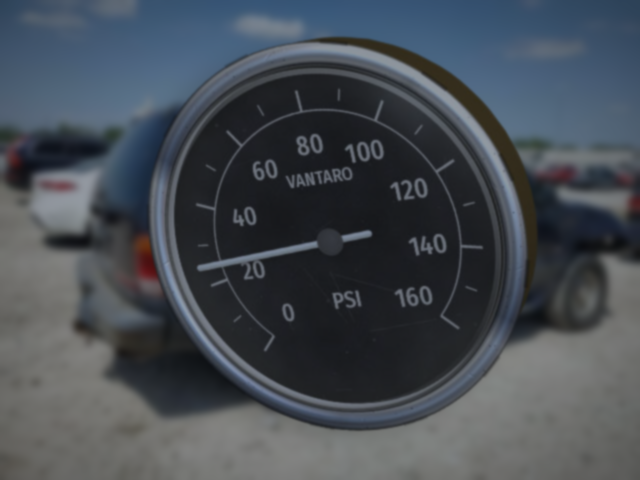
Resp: 25
